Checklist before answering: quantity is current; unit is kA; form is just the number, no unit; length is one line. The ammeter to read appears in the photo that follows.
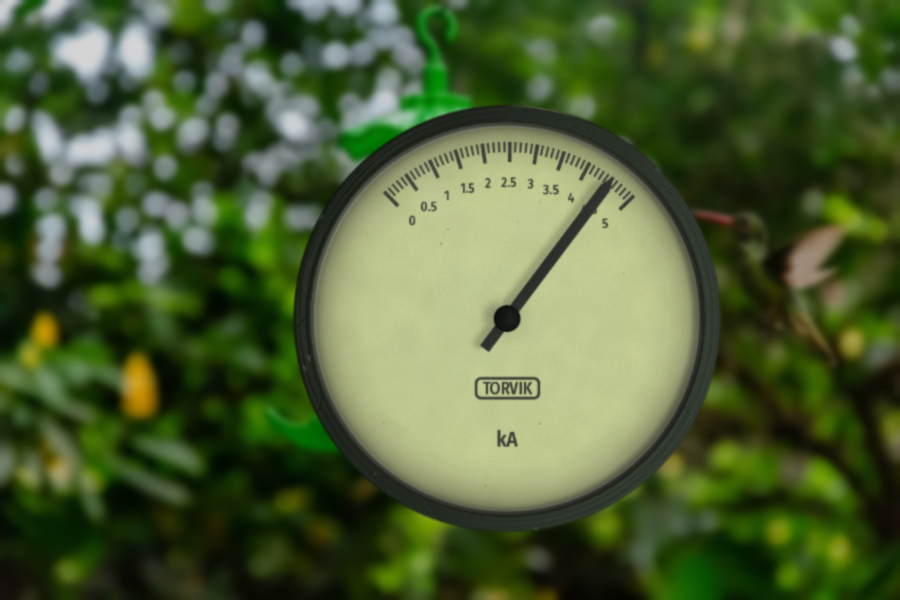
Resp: 4.5
